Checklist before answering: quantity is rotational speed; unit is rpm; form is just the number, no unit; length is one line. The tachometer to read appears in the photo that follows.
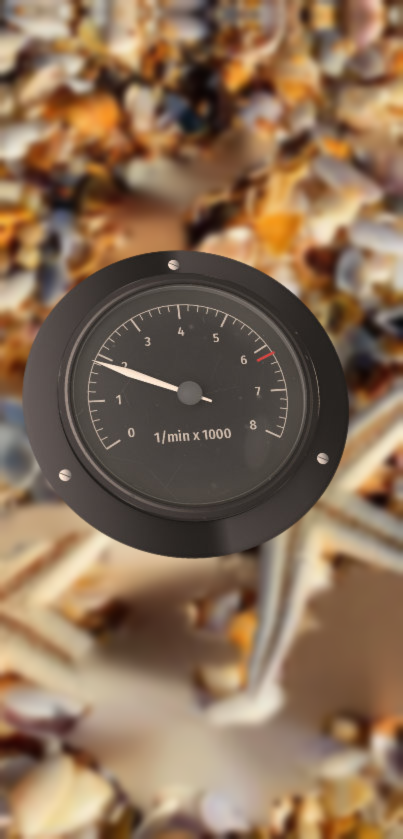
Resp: 1800
